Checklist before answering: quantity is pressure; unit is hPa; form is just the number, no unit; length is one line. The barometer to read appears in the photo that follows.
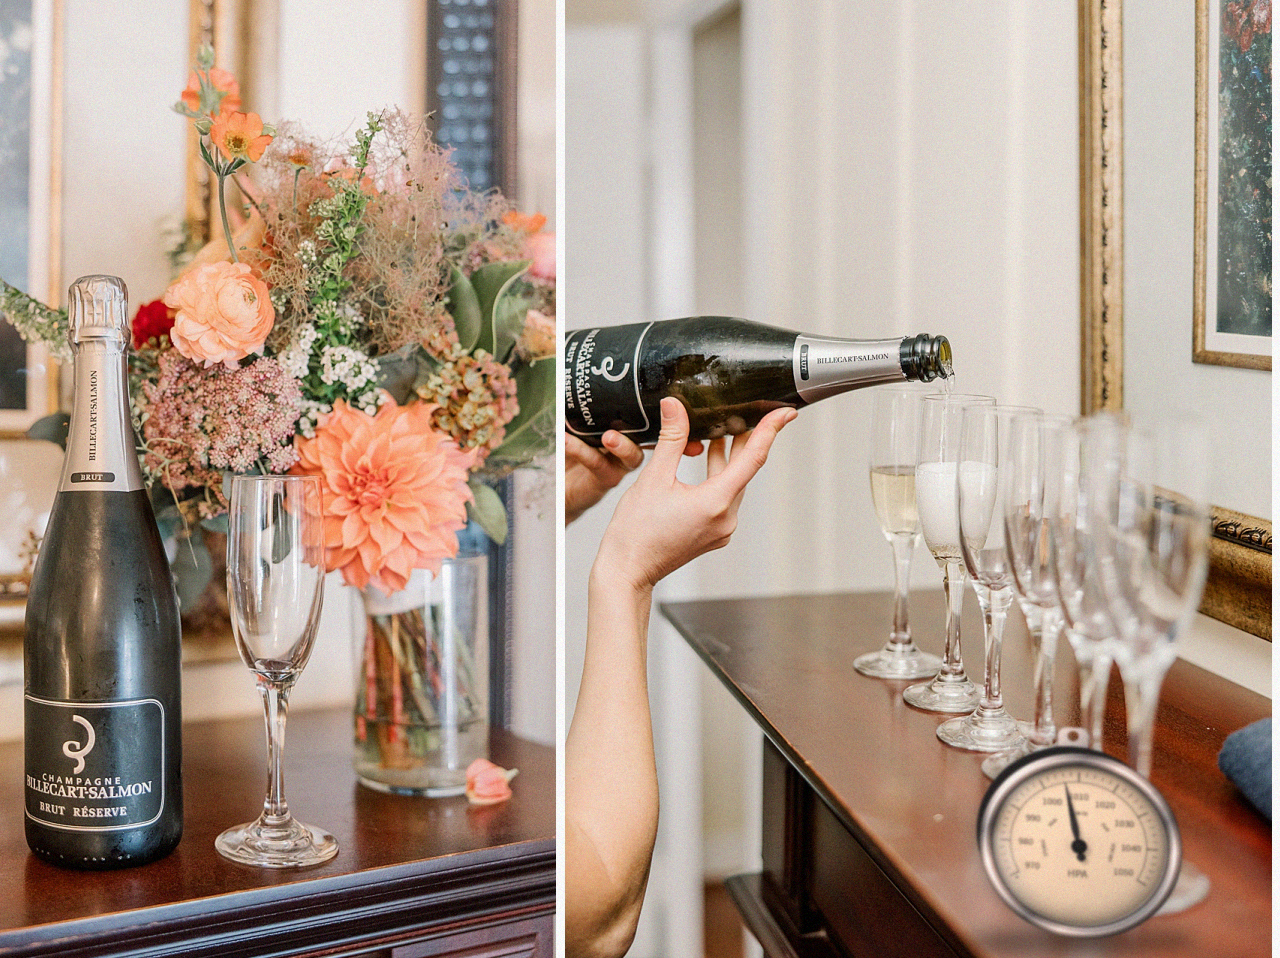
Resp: 1006
